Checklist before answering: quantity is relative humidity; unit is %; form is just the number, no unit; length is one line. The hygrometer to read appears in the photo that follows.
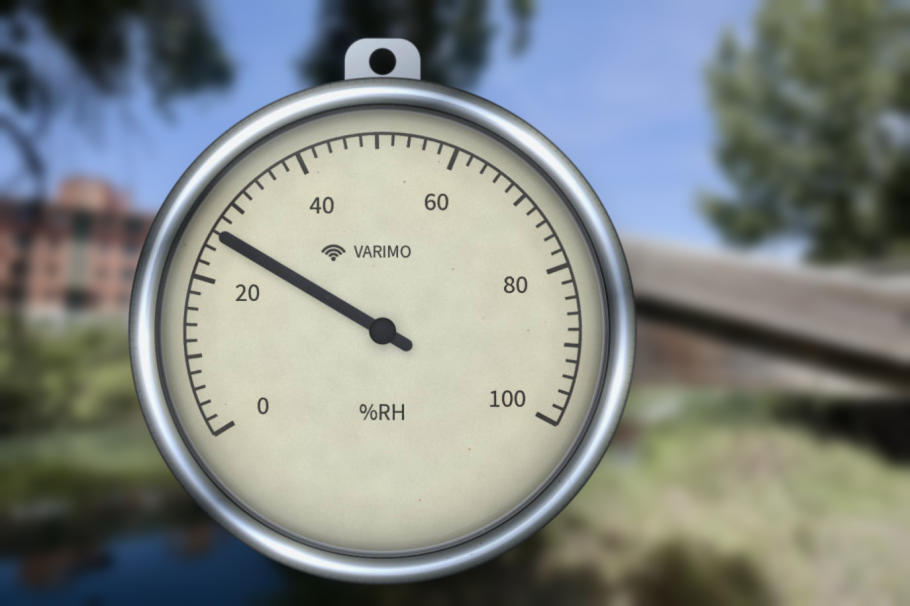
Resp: 26
